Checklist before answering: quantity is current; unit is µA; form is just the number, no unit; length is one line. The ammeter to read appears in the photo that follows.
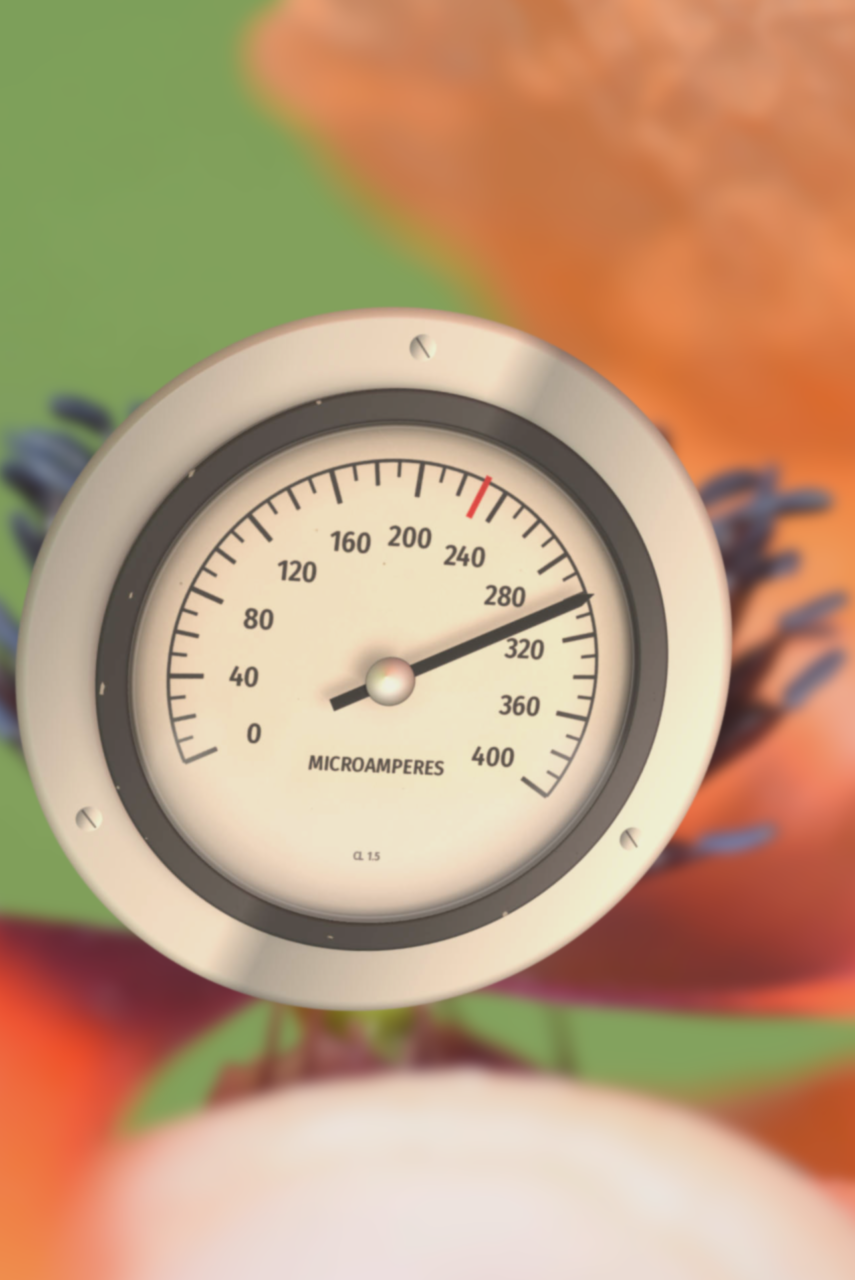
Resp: 300
